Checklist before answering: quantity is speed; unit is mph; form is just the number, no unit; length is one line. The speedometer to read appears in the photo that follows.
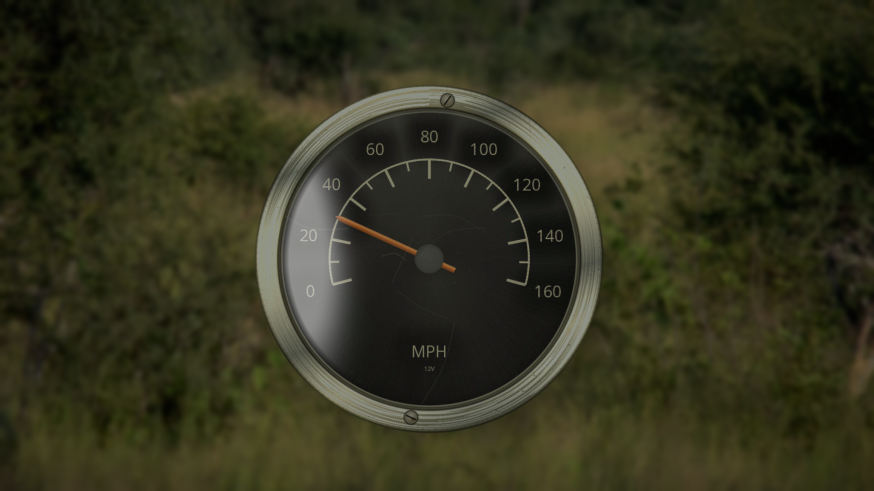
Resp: 30
